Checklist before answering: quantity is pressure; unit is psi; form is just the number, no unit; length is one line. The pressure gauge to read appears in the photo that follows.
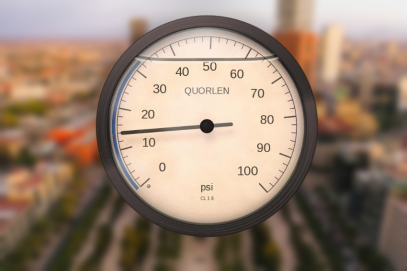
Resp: 14
